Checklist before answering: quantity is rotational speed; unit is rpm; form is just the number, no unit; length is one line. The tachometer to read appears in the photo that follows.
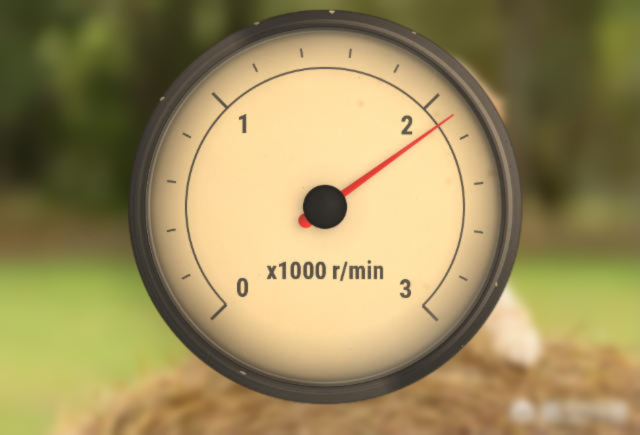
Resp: 2100
